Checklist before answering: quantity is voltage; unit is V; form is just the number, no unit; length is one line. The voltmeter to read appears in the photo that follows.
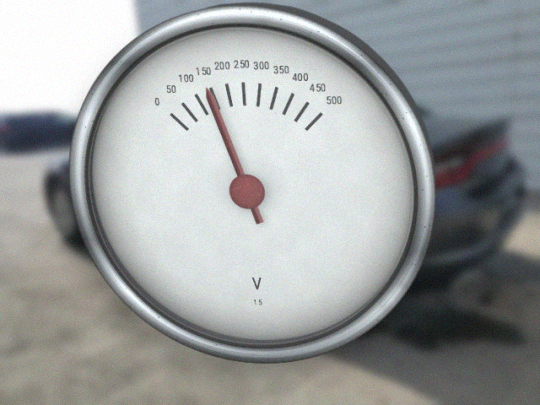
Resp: 150
